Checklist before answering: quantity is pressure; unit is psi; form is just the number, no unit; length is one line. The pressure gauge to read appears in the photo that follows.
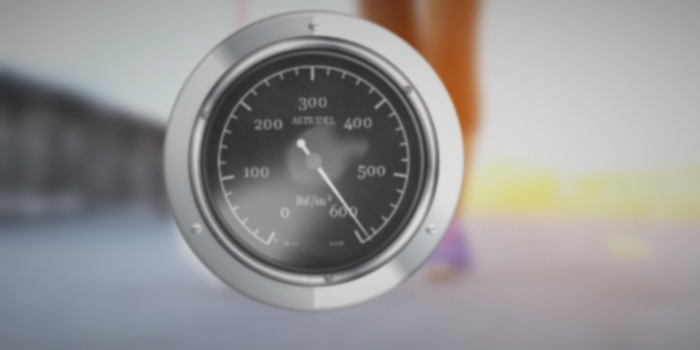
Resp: 590
